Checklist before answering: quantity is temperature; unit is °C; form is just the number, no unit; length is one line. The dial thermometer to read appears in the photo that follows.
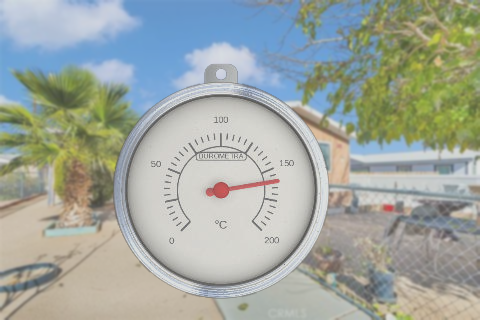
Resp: 160
